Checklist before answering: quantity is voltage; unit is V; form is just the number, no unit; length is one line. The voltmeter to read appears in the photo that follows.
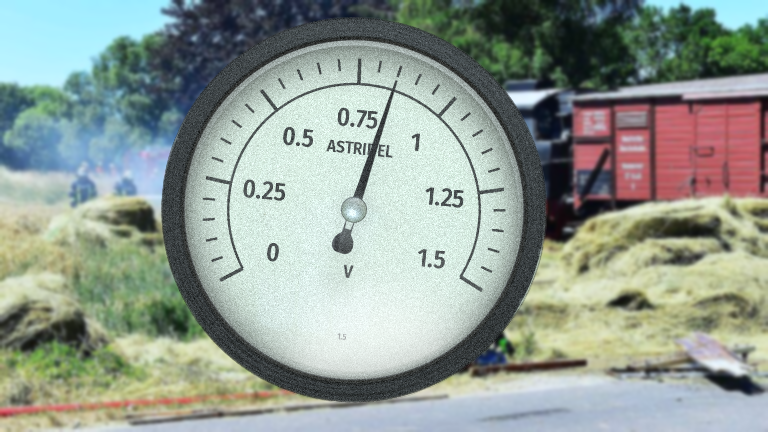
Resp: 0.85
